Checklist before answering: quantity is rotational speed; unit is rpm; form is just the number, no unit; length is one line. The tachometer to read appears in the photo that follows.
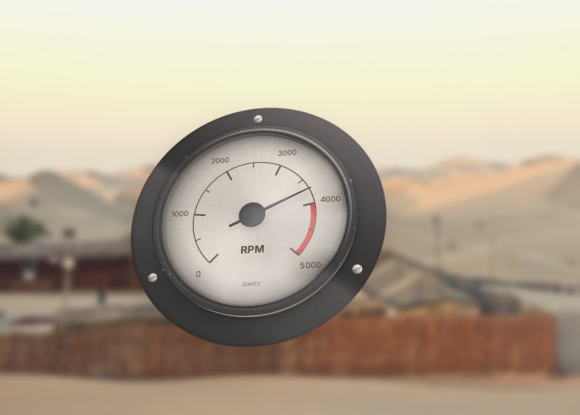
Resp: 3750
